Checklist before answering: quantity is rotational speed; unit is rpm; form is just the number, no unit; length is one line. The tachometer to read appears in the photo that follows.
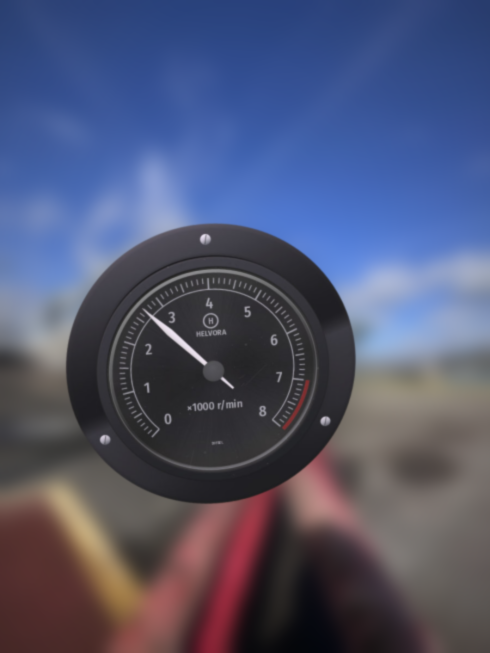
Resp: 2700
